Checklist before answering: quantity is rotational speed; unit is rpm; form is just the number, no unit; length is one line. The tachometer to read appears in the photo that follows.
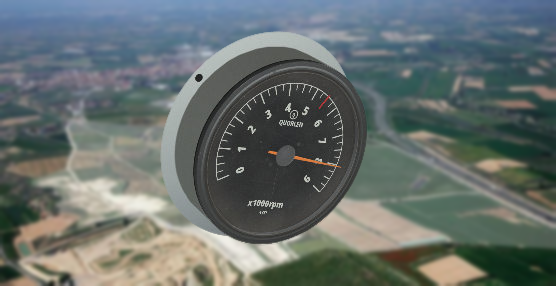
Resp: 8000
